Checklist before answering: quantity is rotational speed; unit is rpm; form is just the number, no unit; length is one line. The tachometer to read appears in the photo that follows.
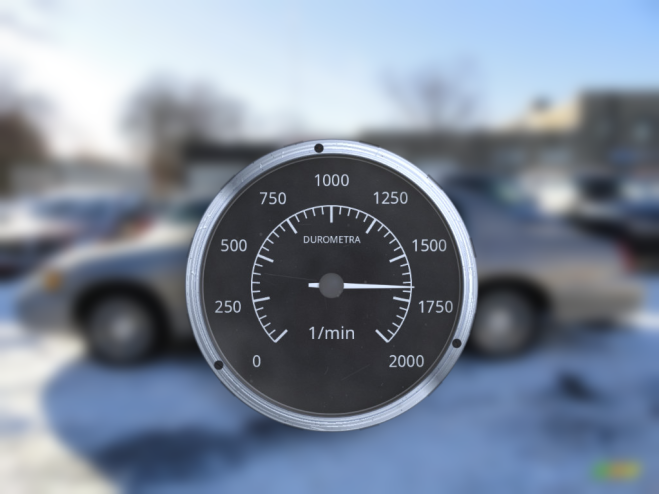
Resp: 1675
